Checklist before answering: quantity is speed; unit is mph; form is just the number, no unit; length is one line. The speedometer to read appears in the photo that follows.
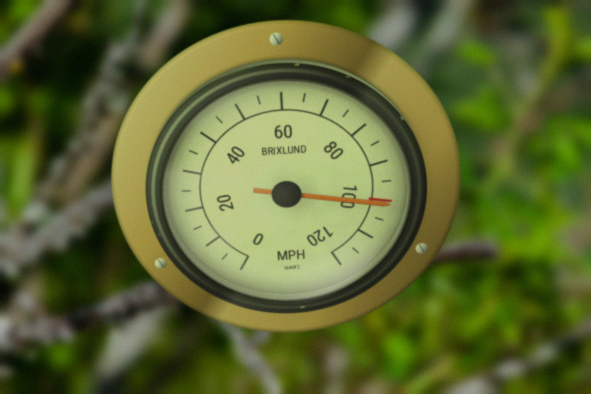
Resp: 100
